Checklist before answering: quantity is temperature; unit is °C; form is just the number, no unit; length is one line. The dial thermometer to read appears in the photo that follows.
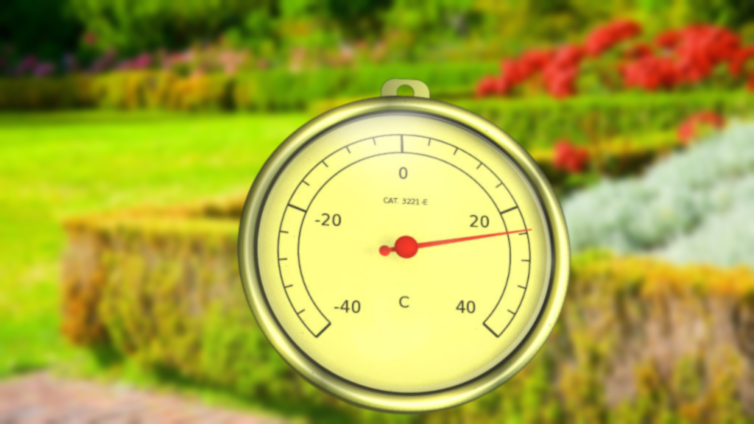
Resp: 24
